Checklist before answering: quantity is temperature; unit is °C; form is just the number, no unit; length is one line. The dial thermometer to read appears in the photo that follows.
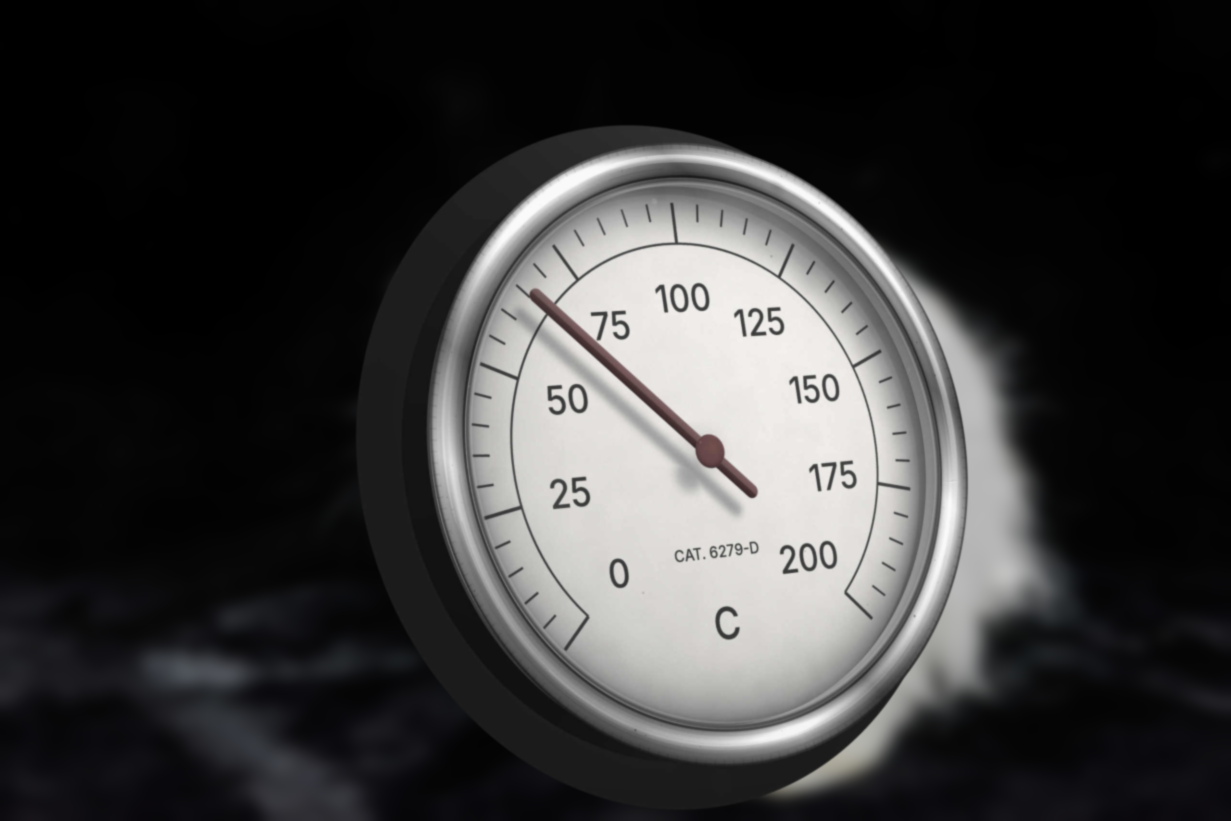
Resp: 65
